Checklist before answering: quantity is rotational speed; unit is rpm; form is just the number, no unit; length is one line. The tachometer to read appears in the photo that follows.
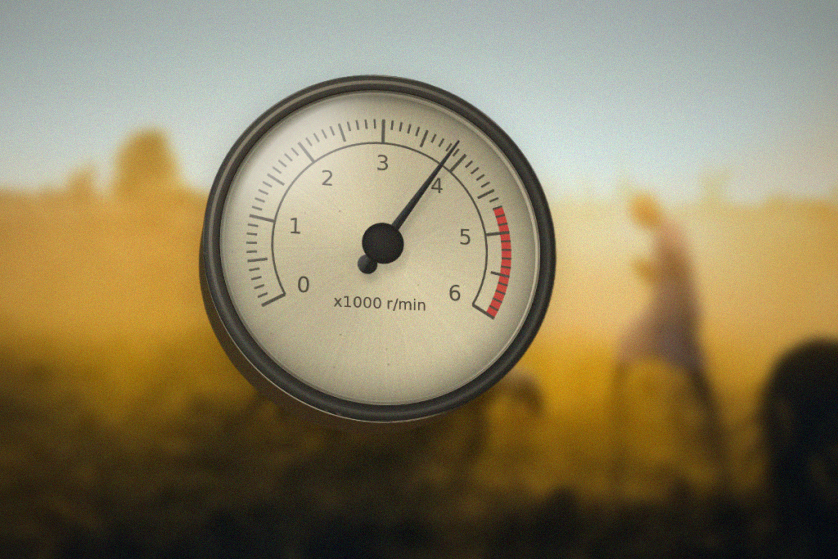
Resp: 3850
